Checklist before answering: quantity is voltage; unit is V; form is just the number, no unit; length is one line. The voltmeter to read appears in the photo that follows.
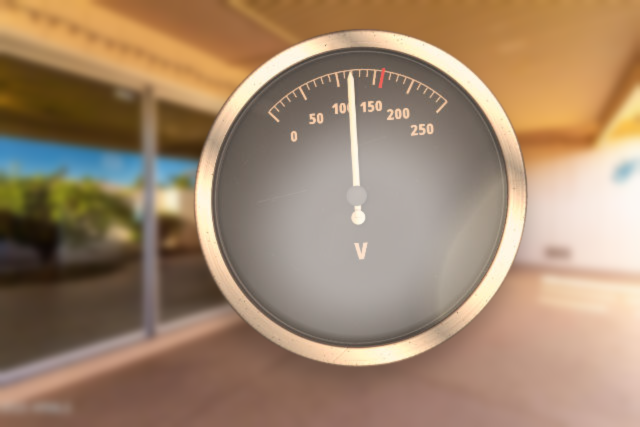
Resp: 120
